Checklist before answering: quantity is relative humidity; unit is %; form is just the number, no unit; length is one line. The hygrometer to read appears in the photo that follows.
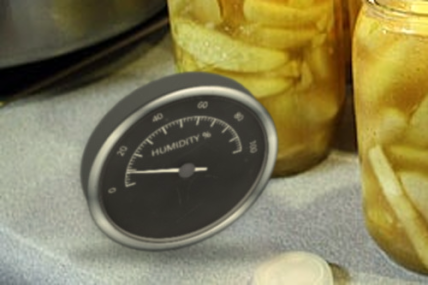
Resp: 10
